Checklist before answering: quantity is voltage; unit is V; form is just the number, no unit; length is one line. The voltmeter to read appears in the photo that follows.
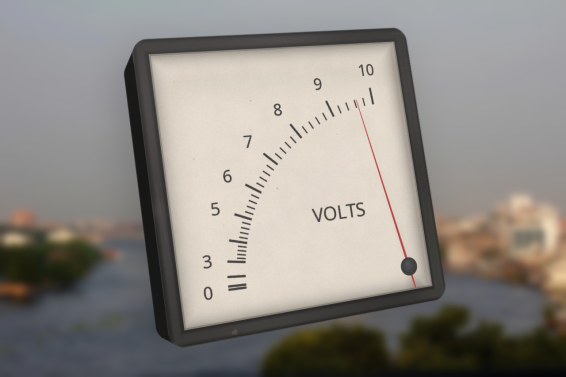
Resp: 9.6
